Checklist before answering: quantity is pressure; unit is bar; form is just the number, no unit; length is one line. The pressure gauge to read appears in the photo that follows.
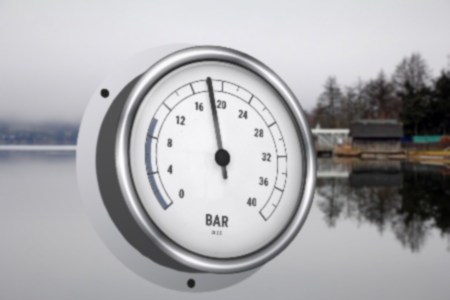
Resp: 18
